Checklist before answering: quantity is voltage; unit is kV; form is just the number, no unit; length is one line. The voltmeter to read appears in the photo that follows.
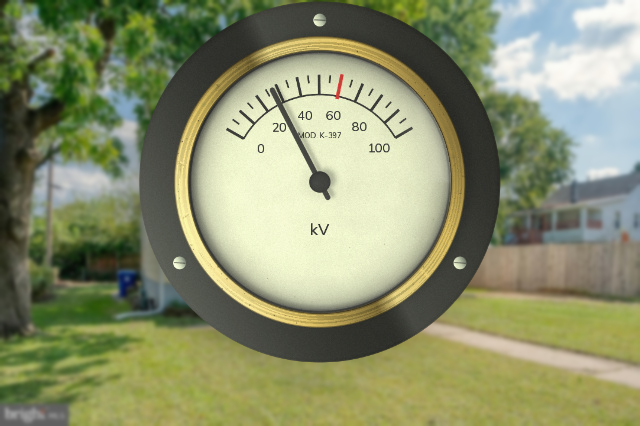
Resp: 27.5
